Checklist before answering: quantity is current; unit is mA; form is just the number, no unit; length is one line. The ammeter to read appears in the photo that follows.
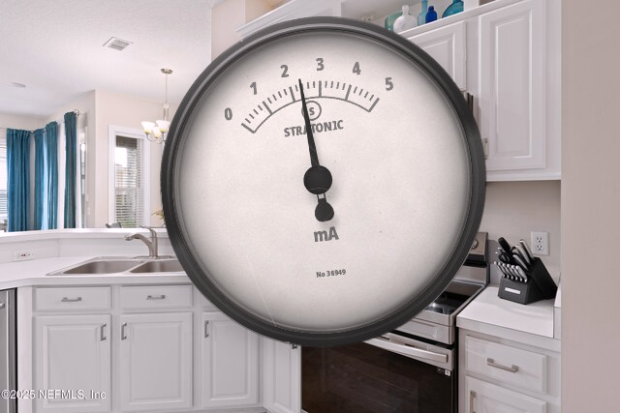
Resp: 2.4
